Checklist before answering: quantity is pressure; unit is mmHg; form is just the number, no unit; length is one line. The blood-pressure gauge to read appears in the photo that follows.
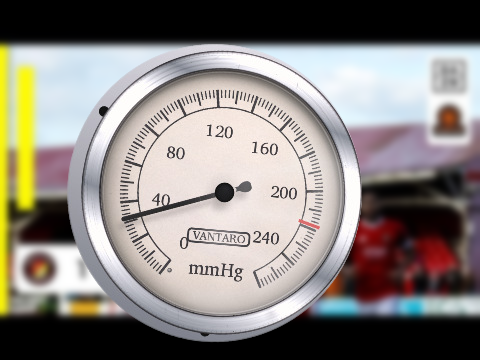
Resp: 32
